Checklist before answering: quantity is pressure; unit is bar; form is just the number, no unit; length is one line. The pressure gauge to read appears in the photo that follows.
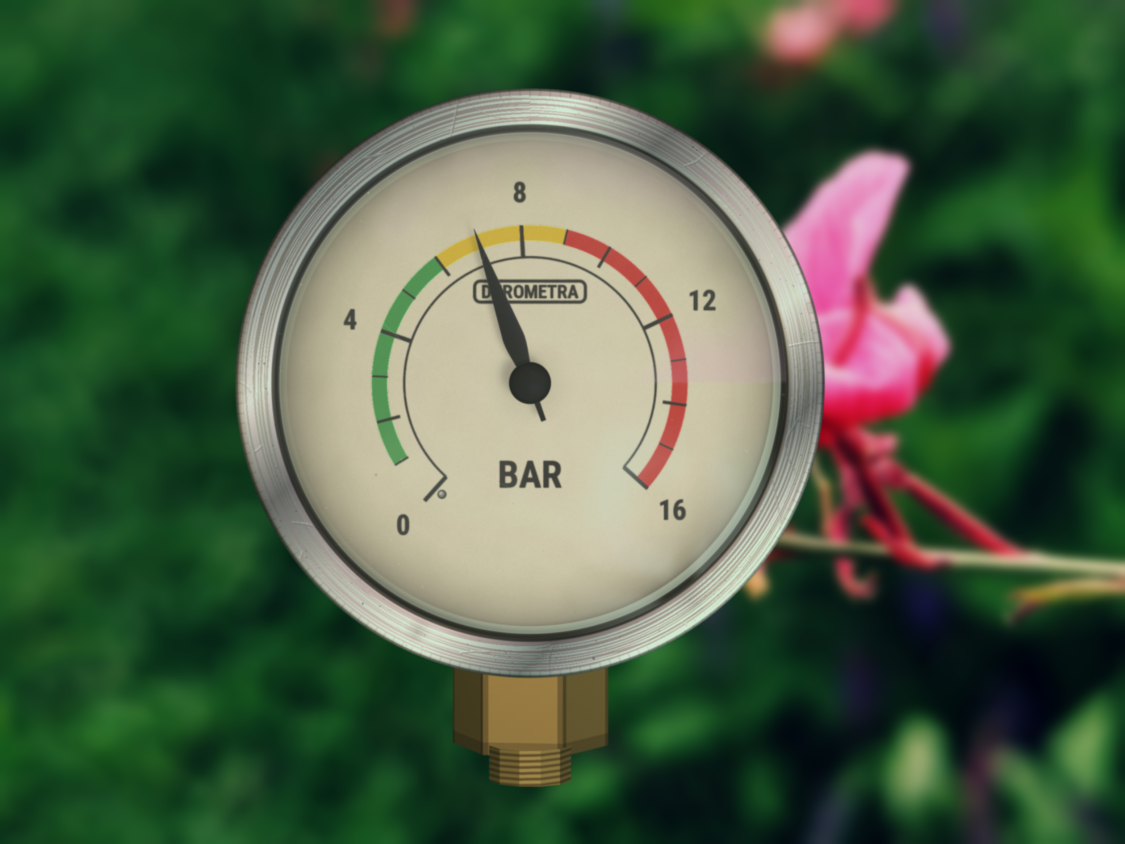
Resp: 7
